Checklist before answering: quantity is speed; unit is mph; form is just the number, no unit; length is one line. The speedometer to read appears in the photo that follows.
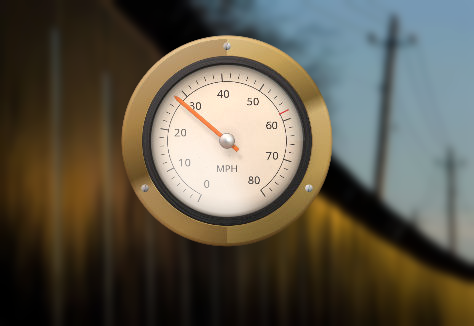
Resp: 28
